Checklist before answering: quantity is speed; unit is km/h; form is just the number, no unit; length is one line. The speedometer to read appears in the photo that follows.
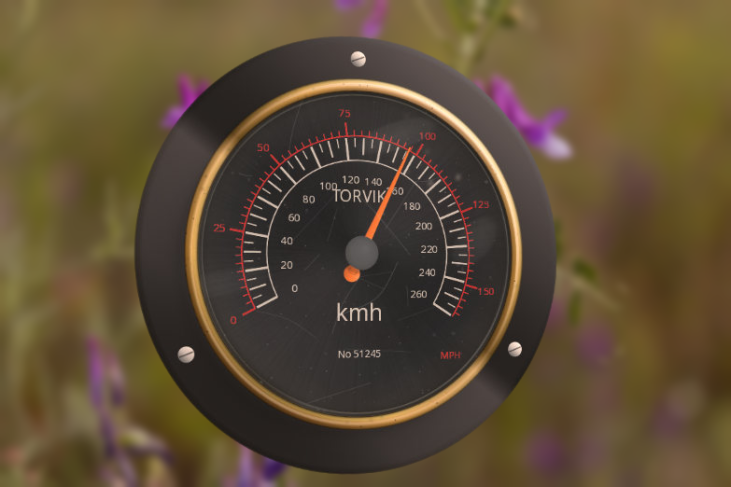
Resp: 155
